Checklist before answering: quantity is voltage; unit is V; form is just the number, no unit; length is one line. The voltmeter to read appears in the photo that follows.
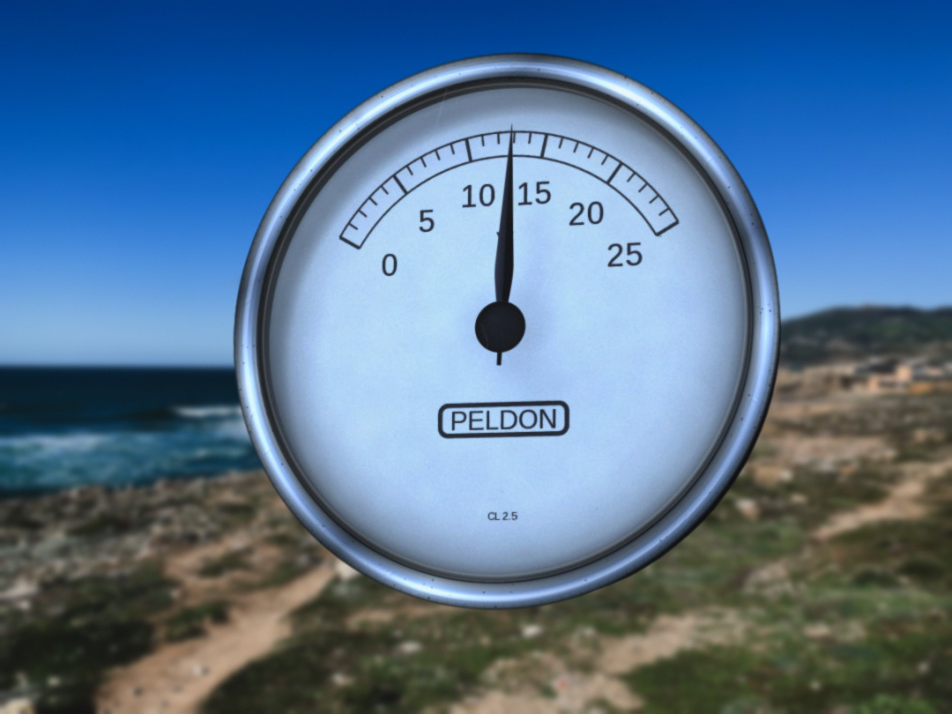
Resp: 13
